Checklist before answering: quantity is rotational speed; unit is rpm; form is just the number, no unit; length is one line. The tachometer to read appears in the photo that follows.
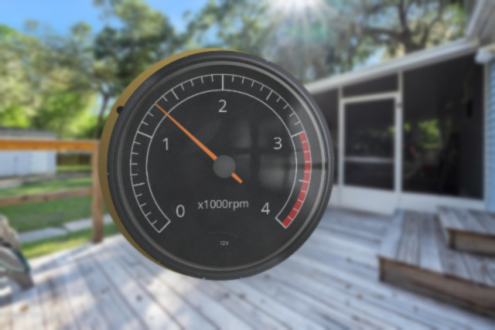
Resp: 1300
